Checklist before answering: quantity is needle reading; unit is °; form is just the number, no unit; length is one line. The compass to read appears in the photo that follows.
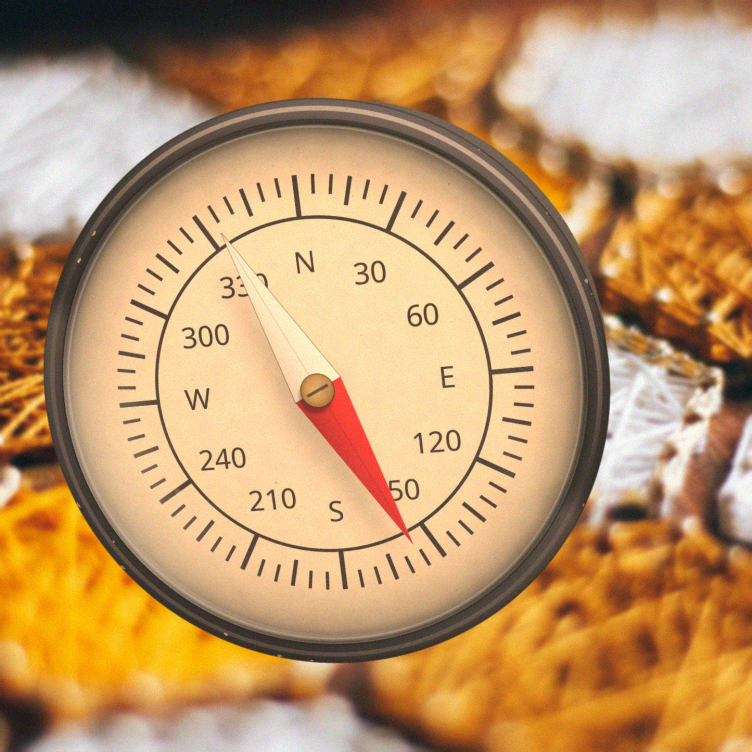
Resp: 155
